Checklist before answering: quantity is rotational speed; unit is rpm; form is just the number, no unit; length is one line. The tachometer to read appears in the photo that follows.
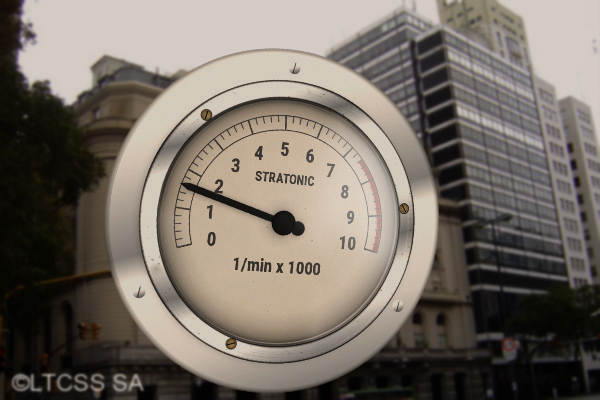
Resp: 1600
